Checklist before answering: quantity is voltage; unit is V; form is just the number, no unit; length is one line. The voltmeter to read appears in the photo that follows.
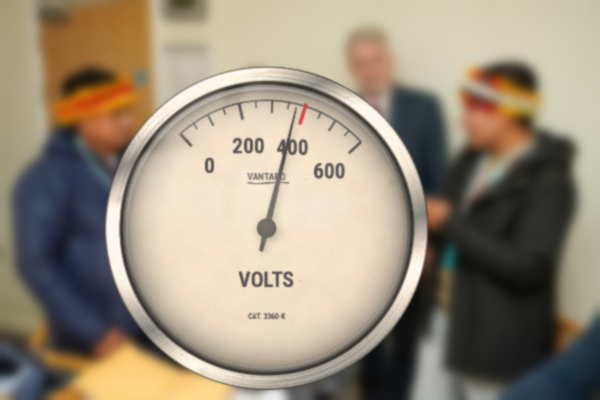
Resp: 375
